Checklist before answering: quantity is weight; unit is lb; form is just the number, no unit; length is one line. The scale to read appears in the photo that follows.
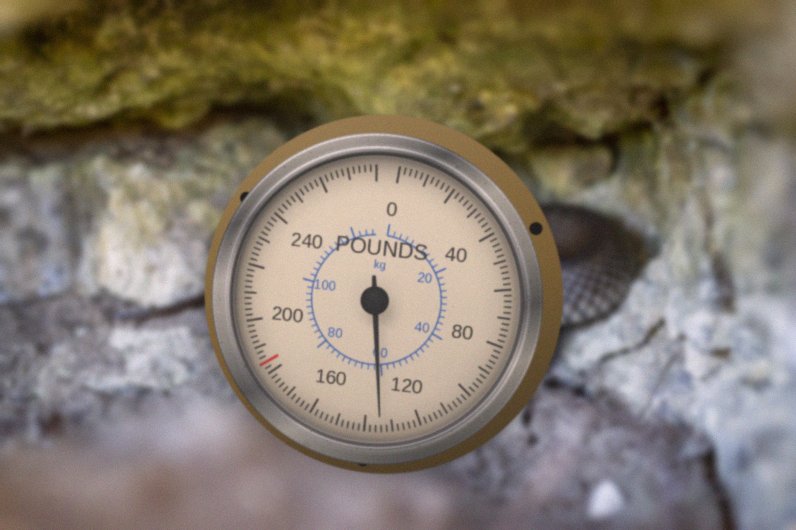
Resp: 134
